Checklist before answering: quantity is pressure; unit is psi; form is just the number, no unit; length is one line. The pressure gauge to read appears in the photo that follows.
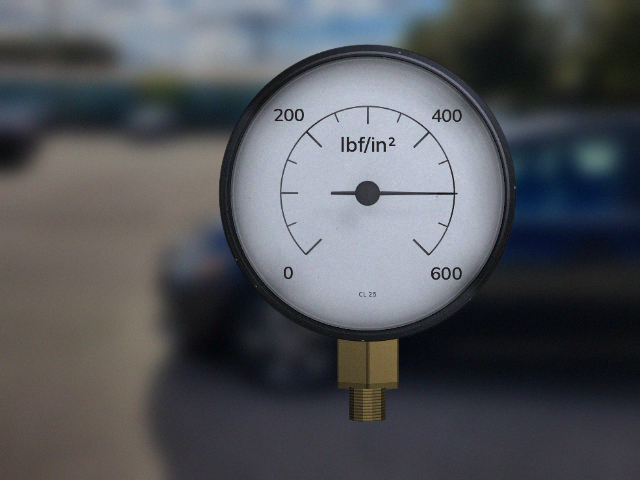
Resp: 500
